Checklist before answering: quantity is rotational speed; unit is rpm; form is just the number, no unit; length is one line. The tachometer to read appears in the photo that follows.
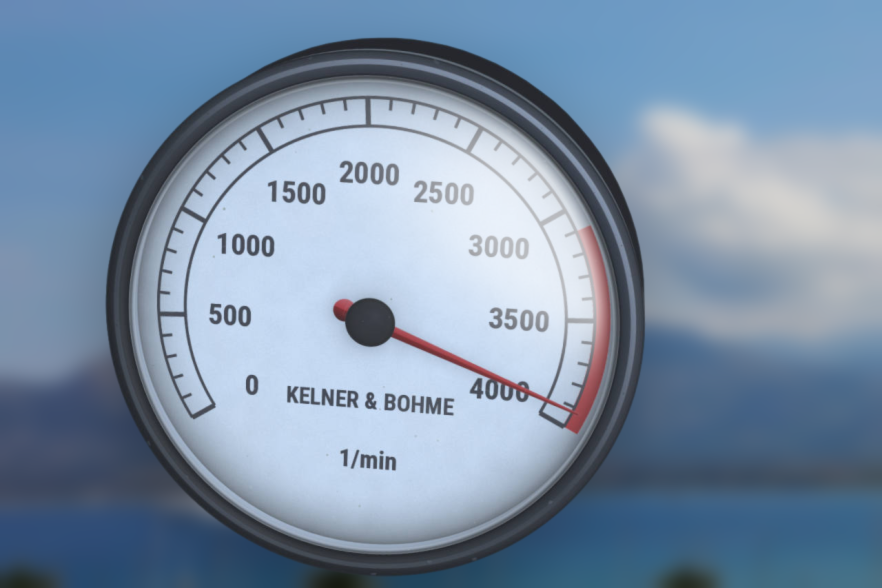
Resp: 3900
